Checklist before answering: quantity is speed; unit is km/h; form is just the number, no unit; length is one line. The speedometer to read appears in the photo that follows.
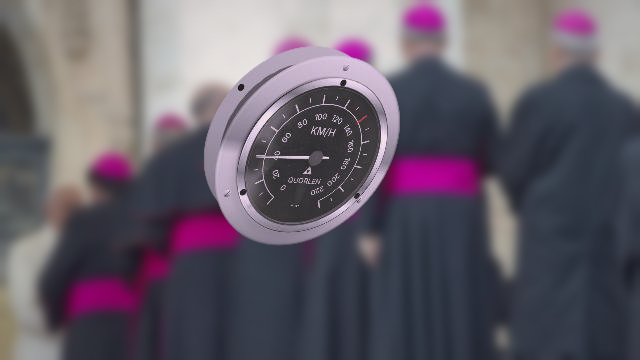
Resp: 40
